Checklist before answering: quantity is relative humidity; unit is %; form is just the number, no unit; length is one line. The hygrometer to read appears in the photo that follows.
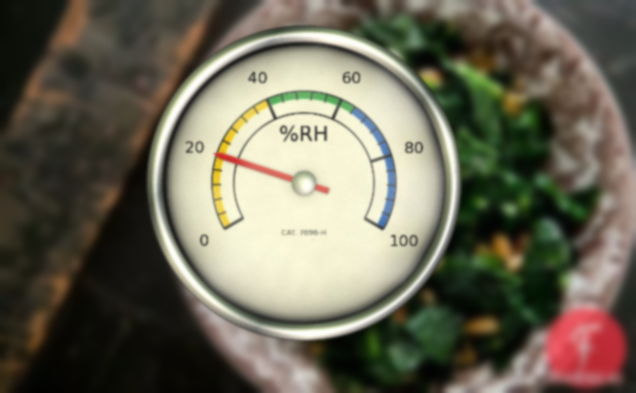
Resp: 20
